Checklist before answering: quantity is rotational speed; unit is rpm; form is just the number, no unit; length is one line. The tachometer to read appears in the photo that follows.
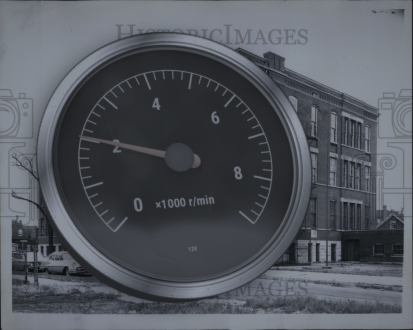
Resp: 2000
